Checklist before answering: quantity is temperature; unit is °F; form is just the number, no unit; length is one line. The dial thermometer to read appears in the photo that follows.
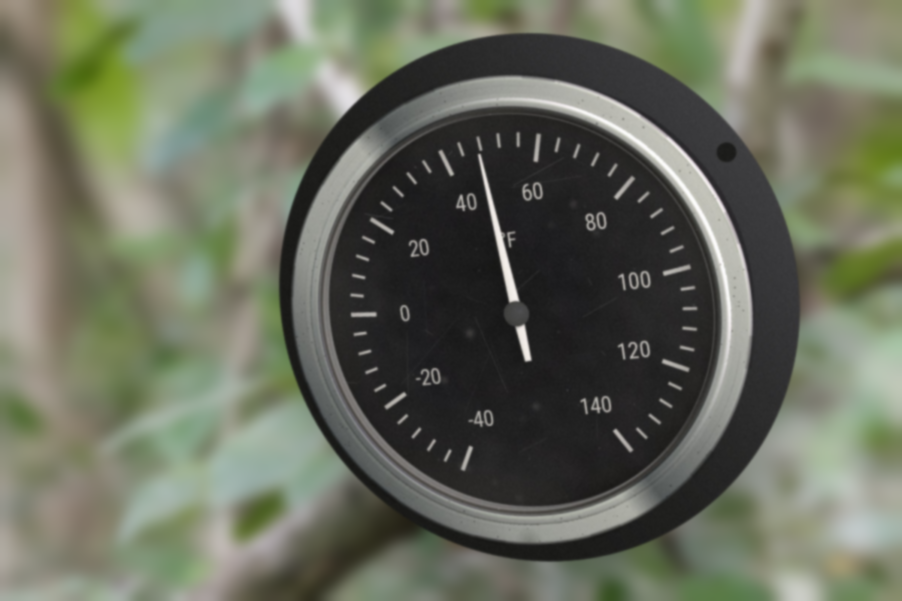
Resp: 48
